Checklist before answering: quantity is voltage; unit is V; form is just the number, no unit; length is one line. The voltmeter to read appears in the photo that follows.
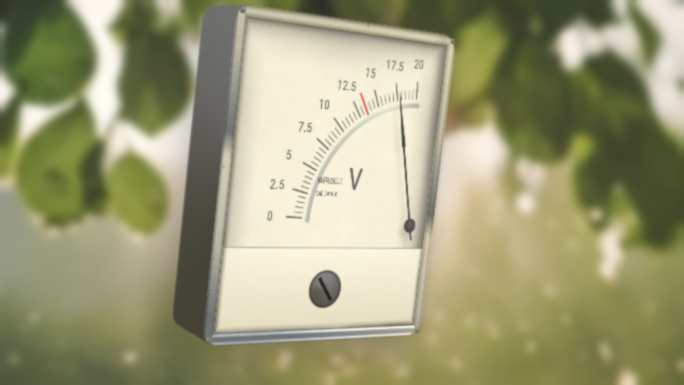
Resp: 17.5
